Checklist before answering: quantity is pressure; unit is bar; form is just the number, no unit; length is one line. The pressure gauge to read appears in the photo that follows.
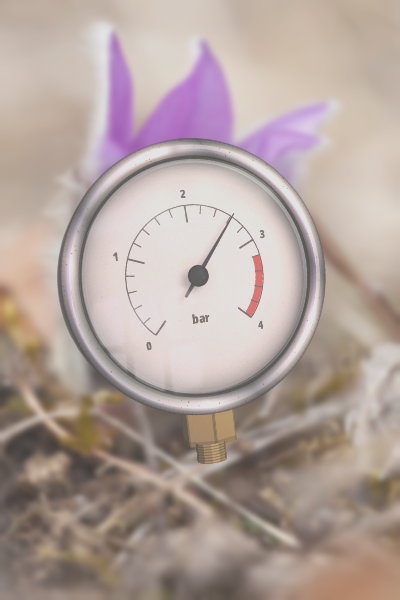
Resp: 2.6
